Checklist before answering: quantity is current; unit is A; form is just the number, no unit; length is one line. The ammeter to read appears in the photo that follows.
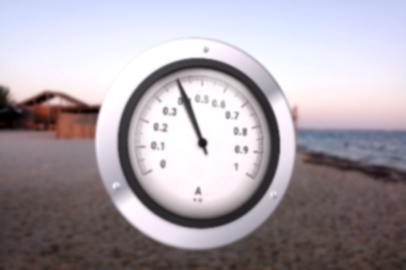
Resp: 0.4
